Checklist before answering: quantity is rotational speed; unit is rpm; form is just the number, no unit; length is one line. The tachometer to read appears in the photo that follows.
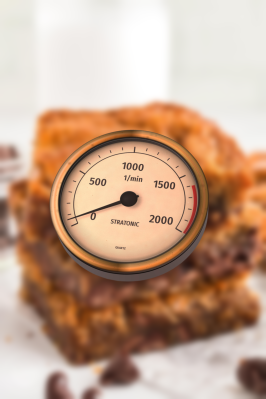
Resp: 50
